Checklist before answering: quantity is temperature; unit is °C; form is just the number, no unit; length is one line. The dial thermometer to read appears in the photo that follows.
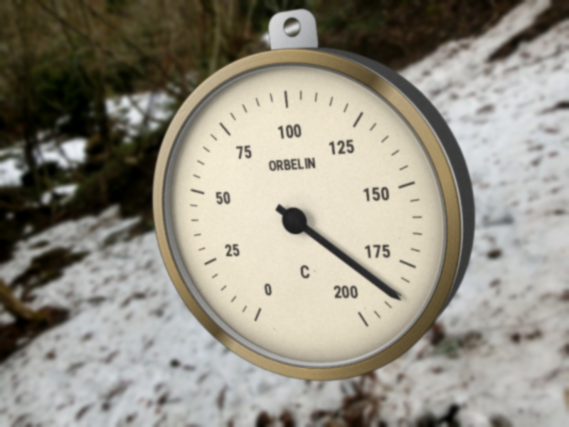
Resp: 185
